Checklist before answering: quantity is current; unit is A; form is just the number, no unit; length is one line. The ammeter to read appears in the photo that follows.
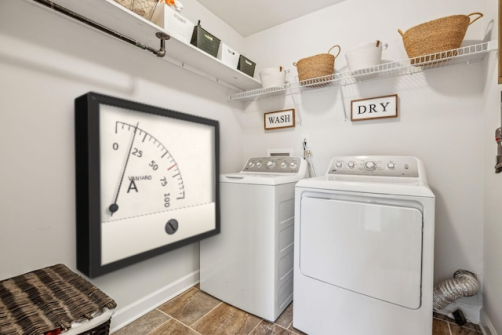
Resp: 15
